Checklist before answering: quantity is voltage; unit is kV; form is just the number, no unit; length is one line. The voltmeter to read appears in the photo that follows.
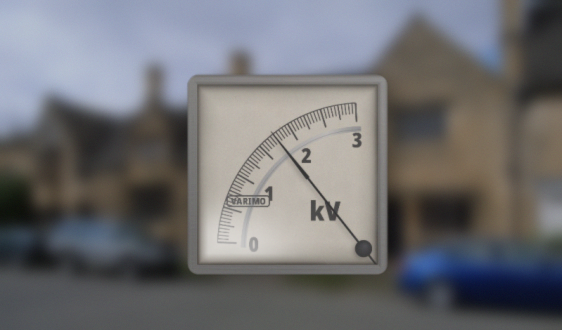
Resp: 1.75
